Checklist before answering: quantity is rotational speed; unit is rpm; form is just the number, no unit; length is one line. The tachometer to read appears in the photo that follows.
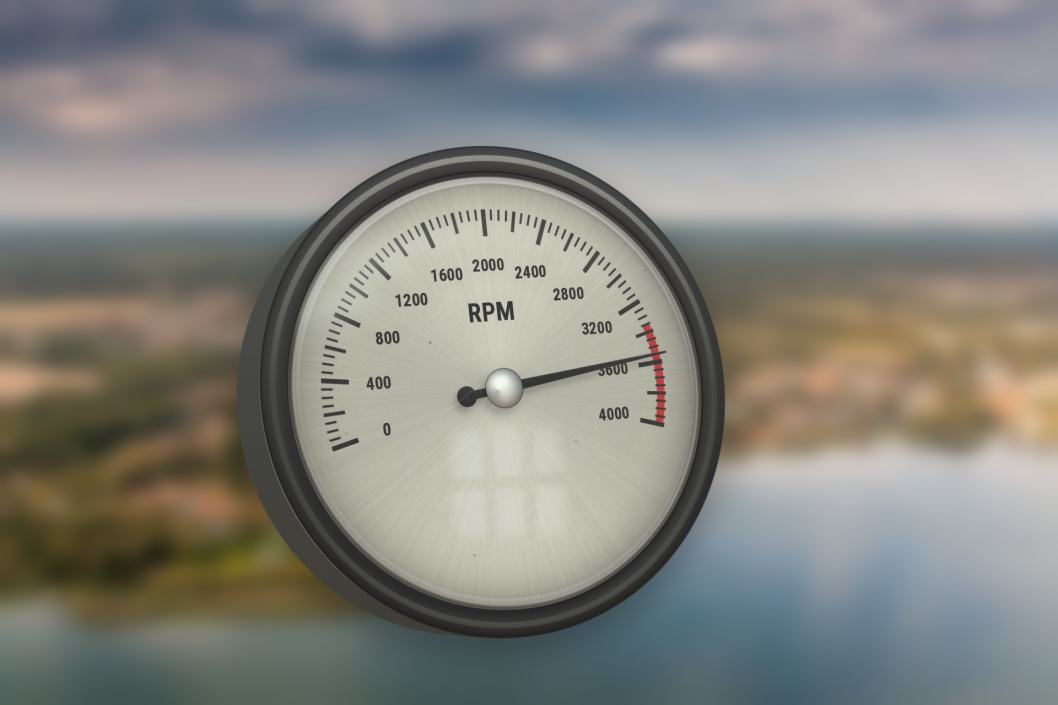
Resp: 3550
